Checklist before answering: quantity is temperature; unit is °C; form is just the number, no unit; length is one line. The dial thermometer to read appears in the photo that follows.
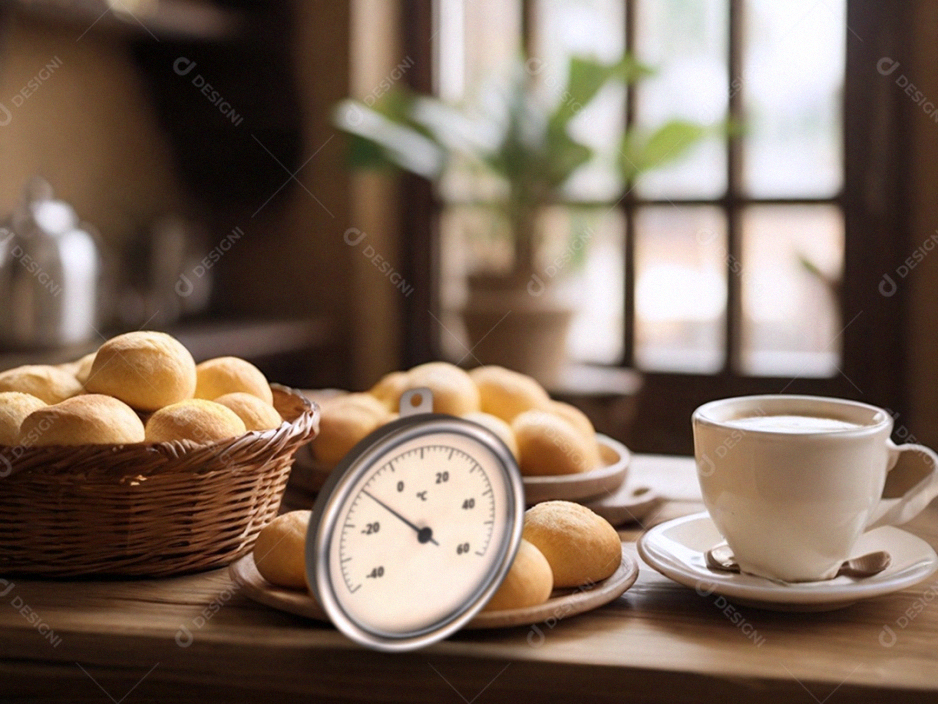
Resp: -10
